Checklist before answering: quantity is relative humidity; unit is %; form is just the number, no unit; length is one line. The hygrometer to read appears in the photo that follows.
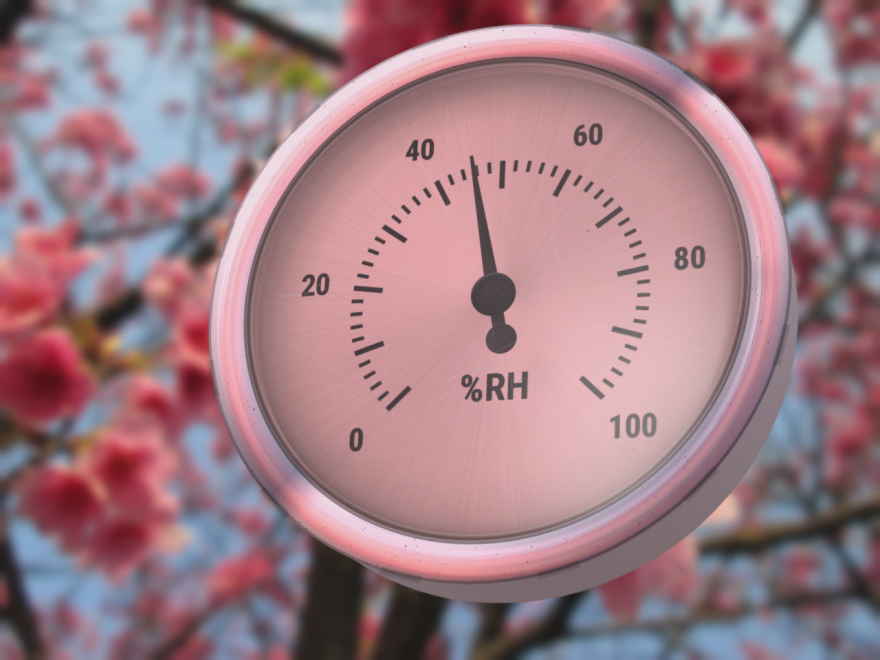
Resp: 46
